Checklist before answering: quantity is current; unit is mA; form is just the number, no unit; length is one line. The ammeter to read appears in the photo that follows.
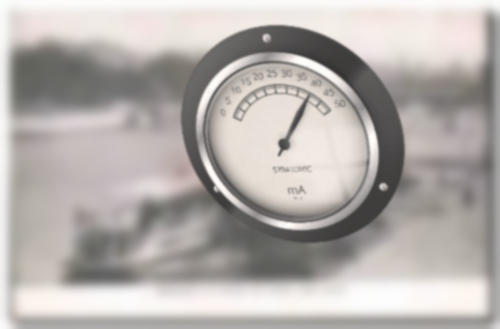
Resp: 40
